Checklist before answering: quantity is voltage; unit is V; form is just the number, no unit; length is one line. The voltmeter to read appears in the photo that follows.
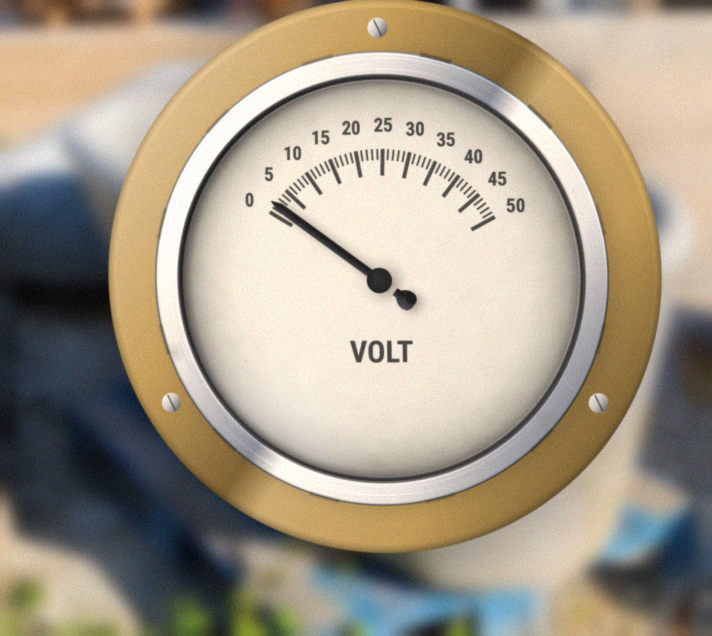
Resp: 2
